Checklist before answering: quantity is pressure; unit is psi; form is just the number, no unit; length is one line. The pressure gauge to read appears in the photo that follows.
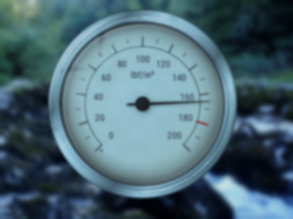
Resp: 165
